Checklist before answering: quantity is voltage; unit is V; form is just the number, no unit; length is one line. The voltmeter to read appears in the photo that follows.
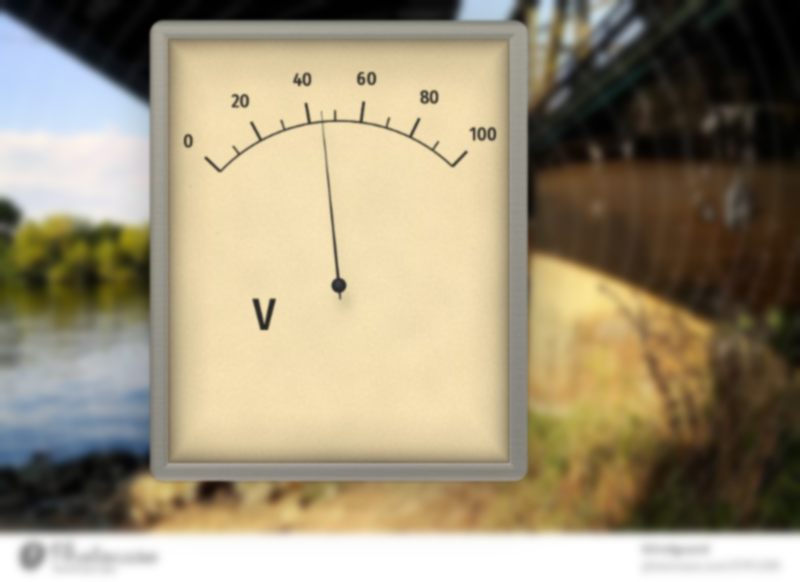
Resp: 45
